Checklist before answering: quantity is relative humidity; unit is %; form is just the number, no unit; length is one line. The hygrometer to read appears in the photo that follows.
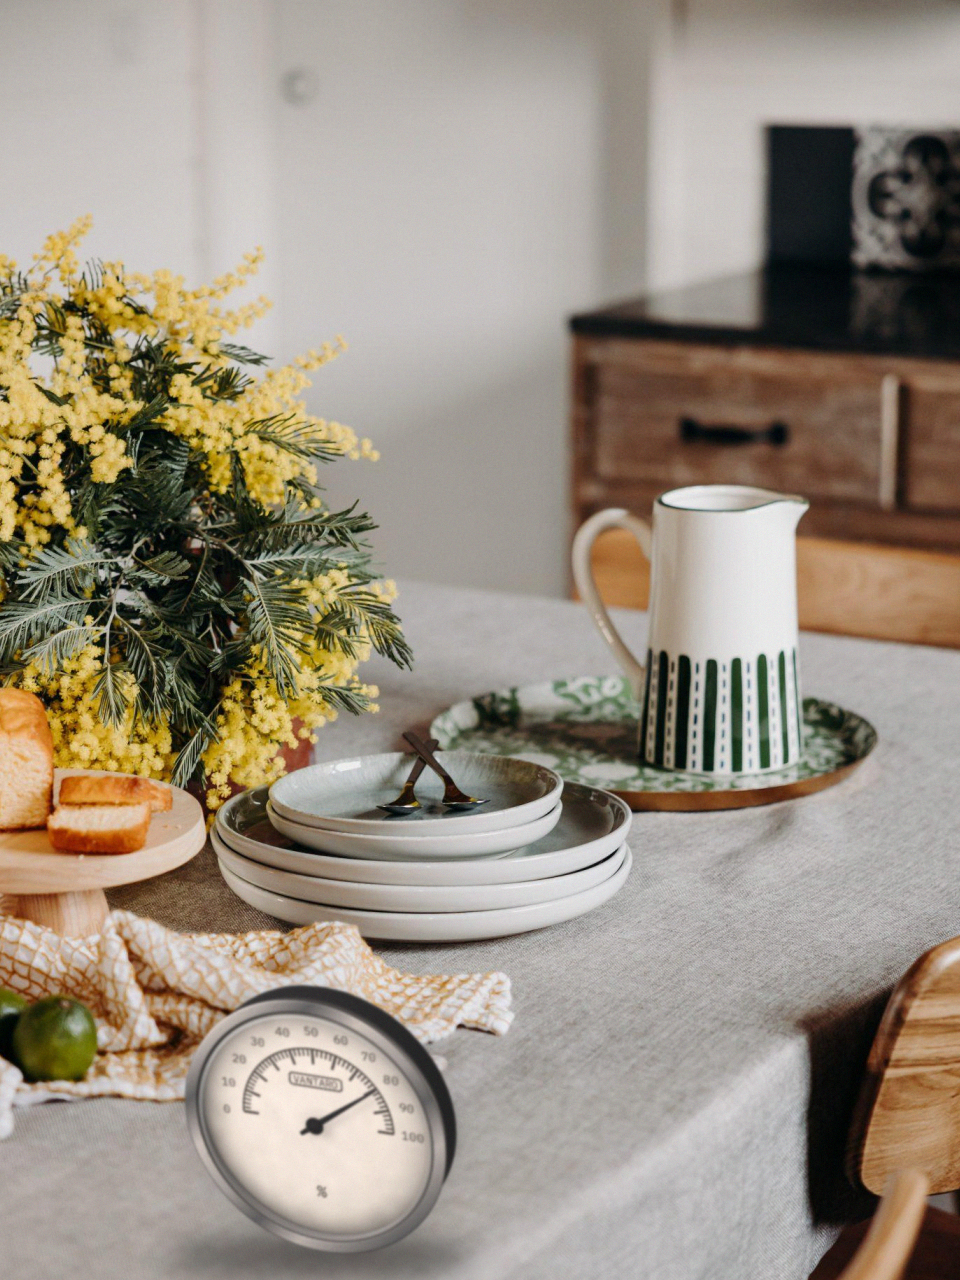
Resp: 80
